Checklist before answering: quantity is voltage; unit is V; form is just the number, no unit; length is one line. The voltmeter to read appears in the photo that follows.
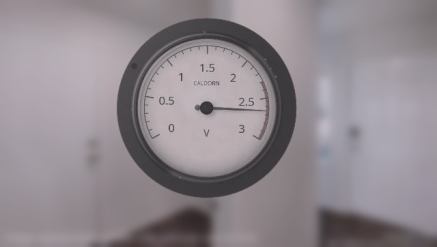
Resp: 2.65
